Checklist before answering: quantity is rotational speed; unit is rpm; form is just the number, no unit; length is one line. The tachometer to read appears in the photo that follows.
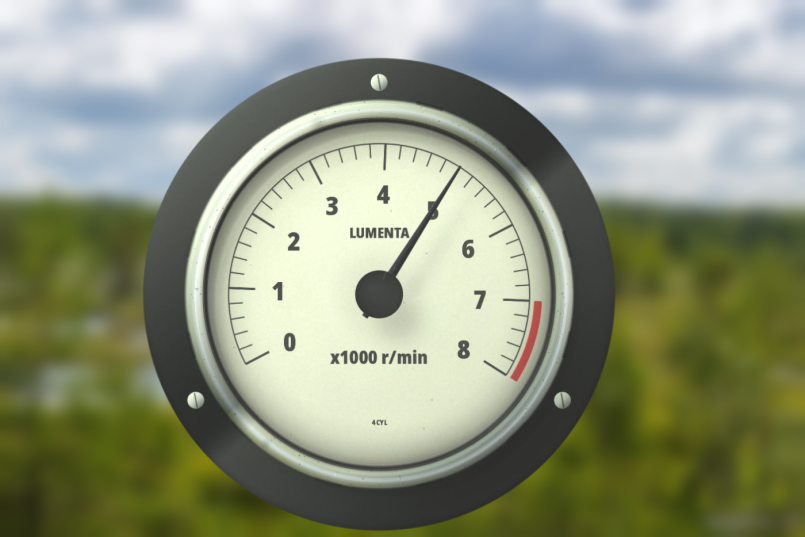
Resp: 5000
